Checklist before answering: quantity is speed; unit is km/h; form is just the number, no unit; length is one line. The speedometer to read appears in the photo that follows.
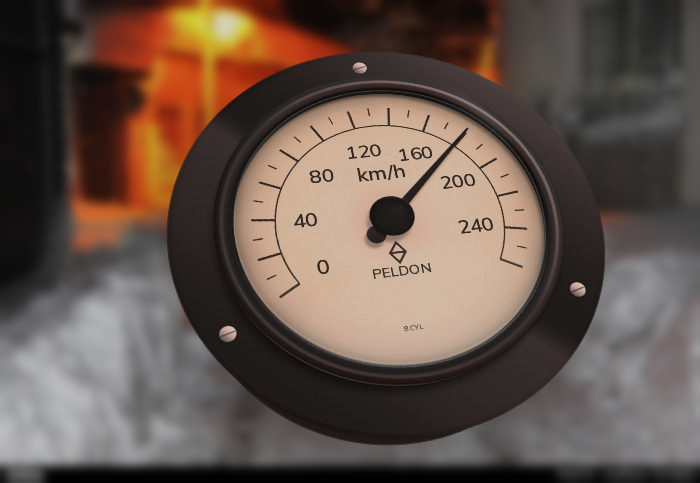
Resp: 180
